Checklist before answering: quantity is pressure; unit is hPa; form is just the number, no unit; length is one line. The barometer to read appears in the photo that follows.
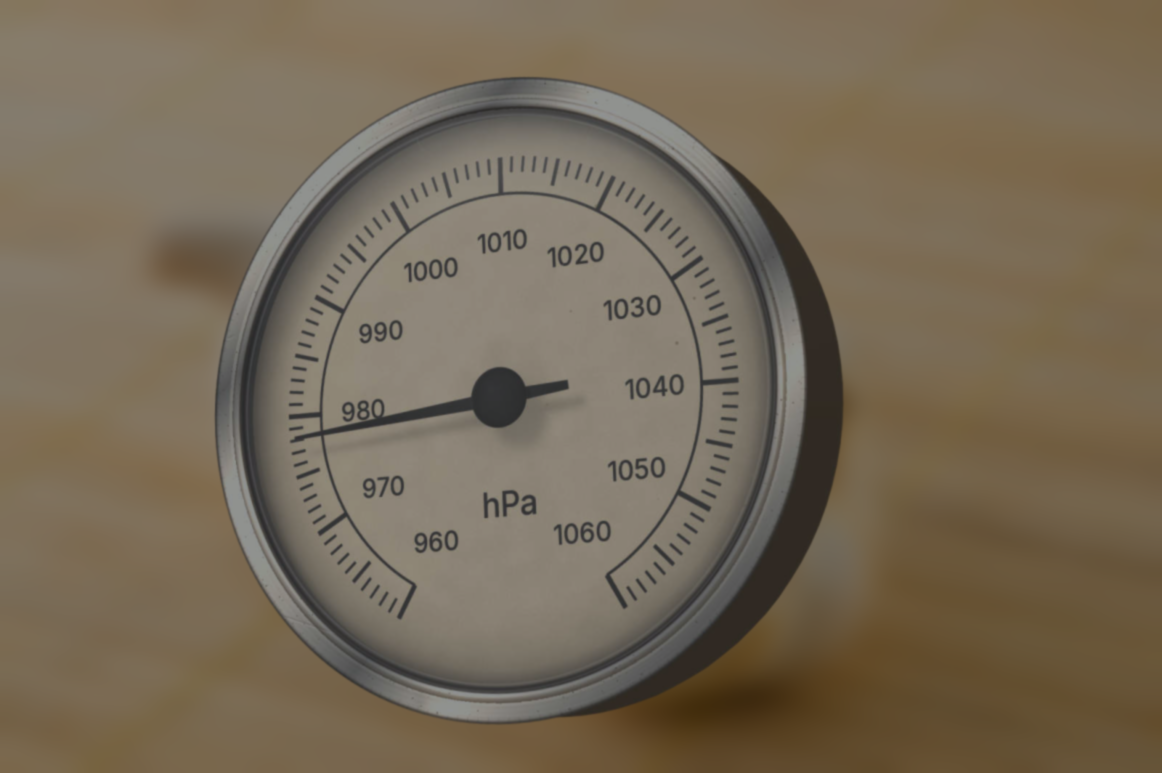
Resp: 978
